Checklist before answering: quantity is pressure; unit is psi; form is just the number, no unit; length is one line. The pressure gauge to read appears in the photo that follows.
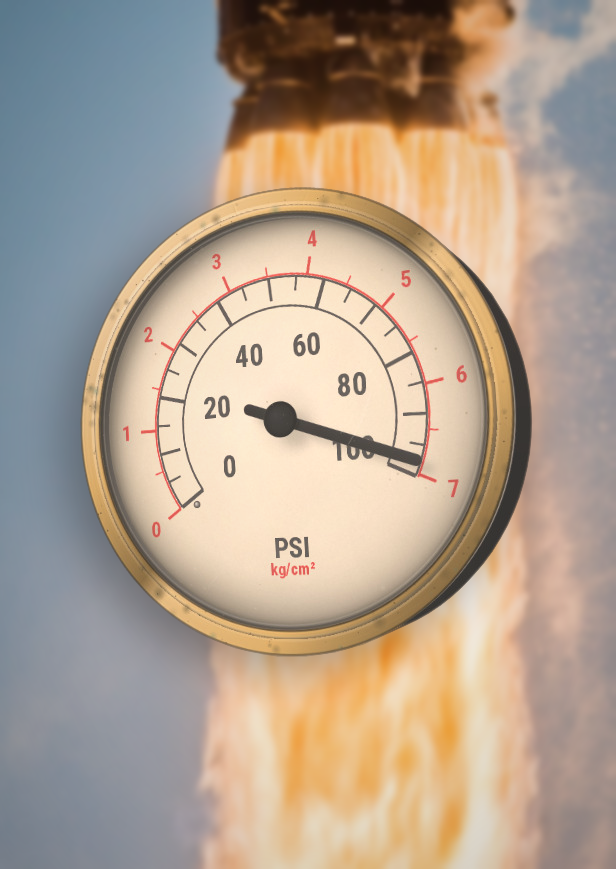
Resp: 97.5
